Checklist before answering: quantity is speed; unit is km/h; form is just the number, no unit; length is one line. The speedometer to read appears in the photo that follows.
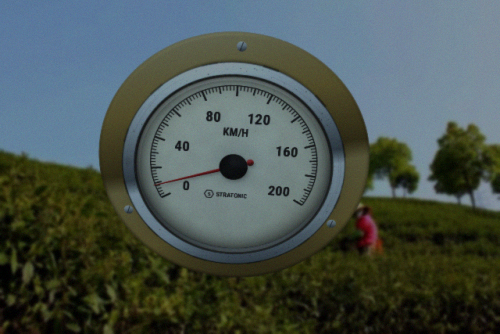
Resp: 10
